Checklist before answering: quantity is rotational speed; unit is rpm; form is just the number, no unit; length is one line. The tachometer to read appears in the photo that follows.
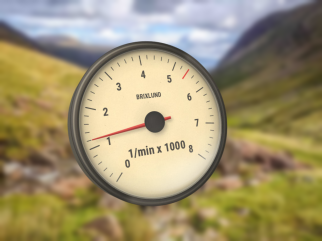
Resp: 1200
